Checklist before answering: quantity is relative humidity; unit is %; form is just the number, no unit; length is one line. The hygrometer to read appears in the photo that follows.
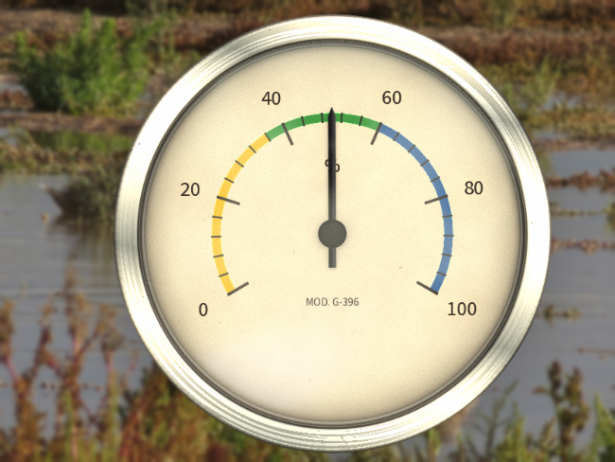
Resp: 50
